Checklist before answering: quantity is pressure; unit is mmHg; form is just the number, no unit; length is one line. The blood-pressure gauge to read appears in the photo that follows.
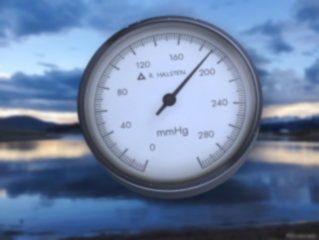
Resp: 190
